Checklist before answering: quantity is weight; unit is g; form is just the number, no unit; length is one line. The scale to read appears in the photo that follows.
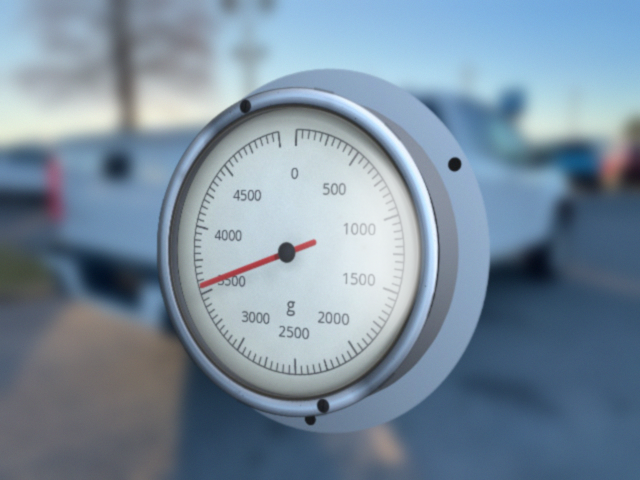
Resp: 3550
